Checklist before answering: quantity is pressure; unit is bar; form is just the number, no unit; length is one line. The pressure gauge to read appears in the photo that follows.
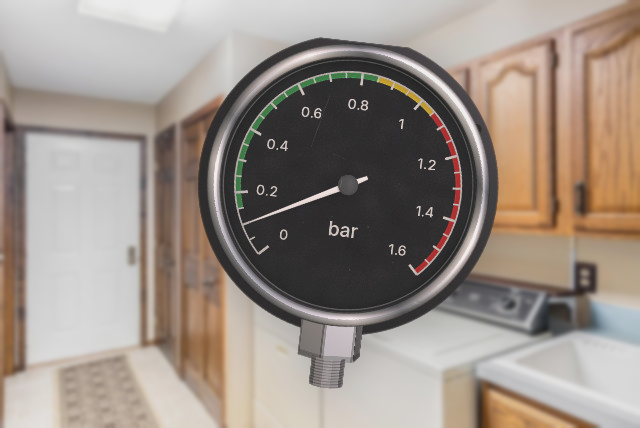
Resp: 0.1
